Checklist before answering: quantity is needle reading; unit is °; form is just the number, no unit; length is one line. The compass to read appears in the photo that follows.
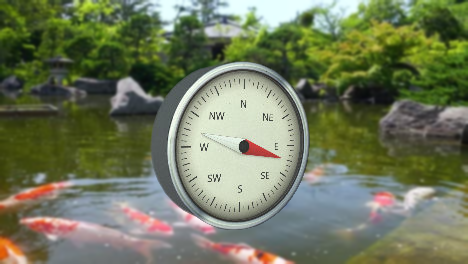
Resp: 105
